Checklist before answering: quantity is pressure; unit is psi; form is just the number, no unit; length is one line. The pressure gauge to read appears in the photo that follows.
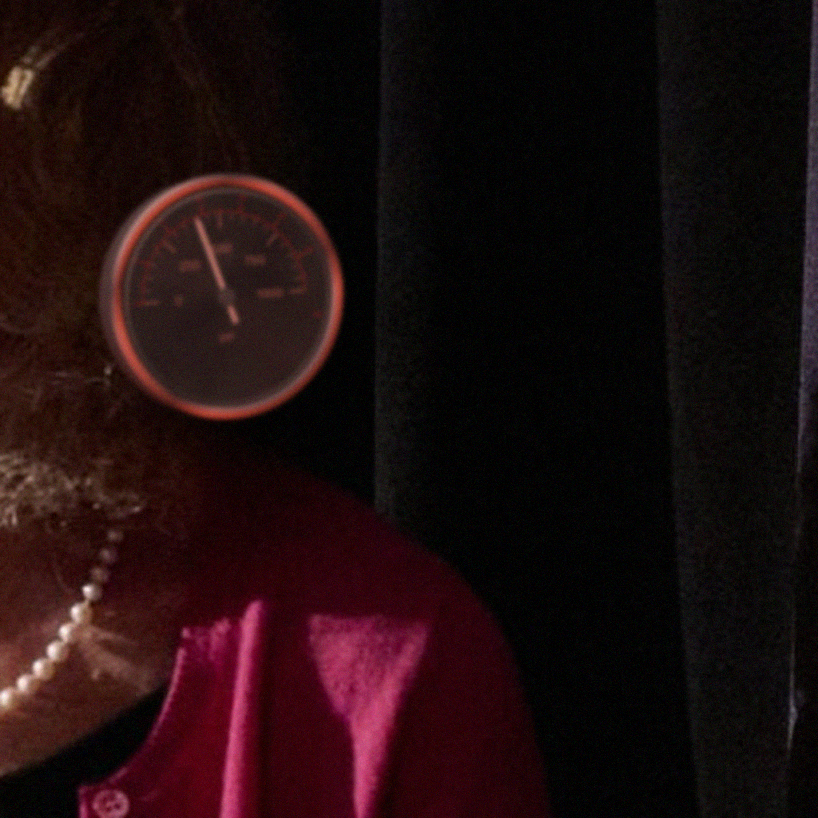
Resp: 400
